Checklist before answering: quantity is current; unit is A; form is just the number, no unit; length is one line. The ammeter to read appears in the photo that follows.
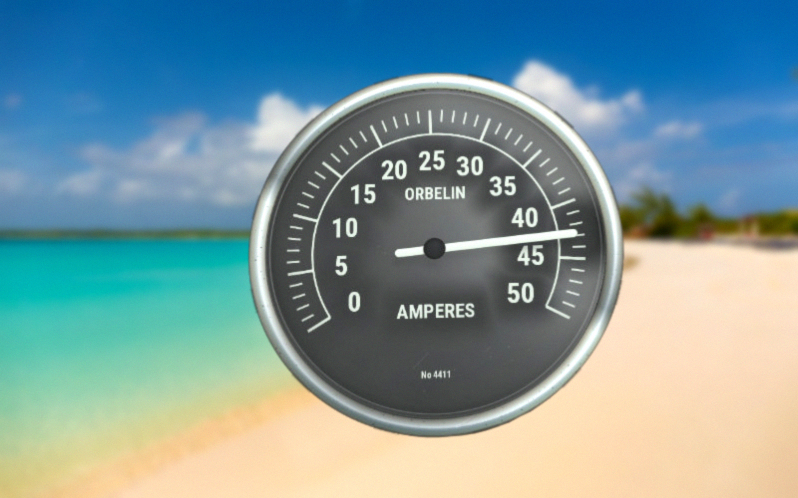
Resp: 43
